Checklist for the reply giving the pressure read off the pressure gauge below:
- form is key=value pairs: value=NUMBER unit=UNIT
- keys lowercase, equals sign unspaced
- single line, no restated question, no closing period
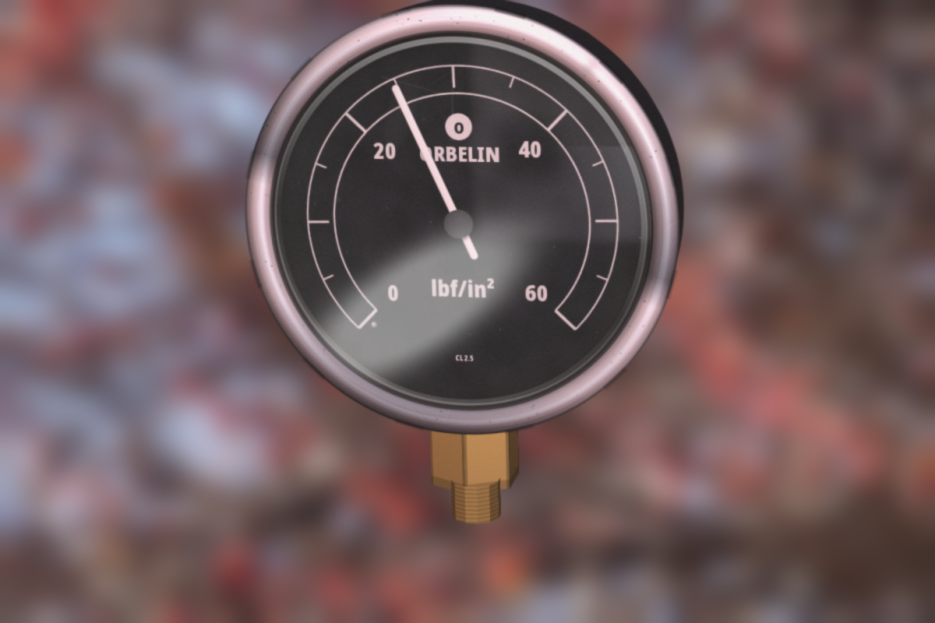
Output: value=25 unit=psi
